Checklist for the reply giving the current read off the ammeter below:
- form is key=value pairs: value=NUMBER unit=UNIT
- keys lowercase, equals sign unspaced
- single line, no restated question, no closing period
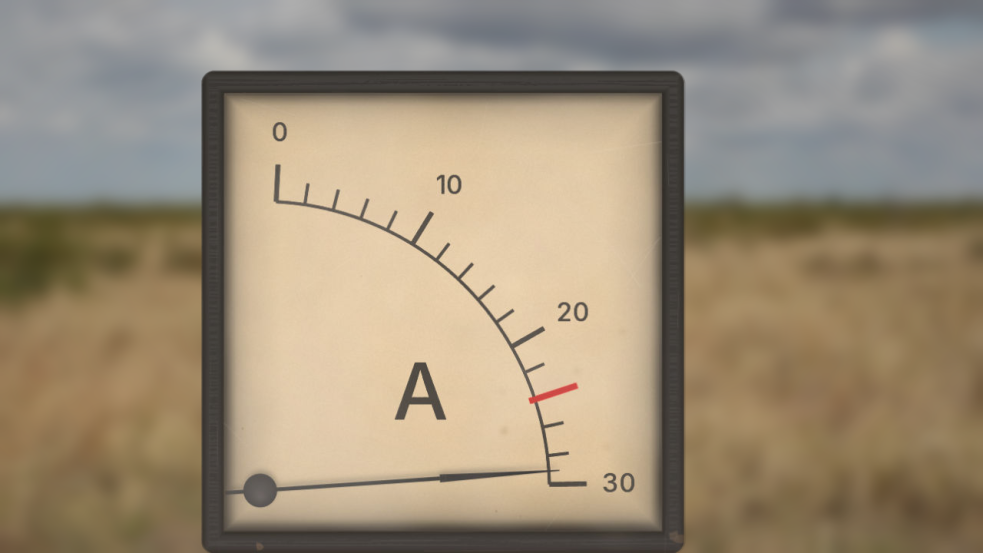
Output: value=29 unit=A
